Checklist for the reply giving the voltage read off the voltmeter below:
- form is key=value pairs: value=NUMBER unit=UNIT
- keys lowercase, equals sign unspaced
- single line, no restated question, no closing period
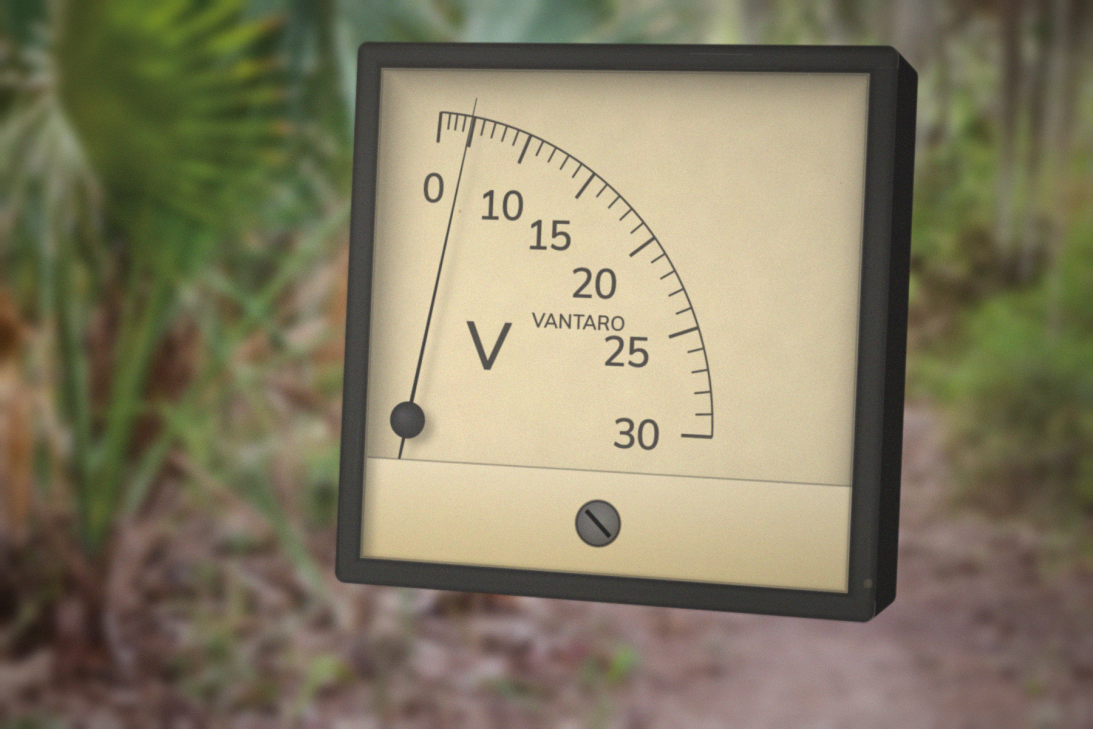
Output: value=5 unit=V
